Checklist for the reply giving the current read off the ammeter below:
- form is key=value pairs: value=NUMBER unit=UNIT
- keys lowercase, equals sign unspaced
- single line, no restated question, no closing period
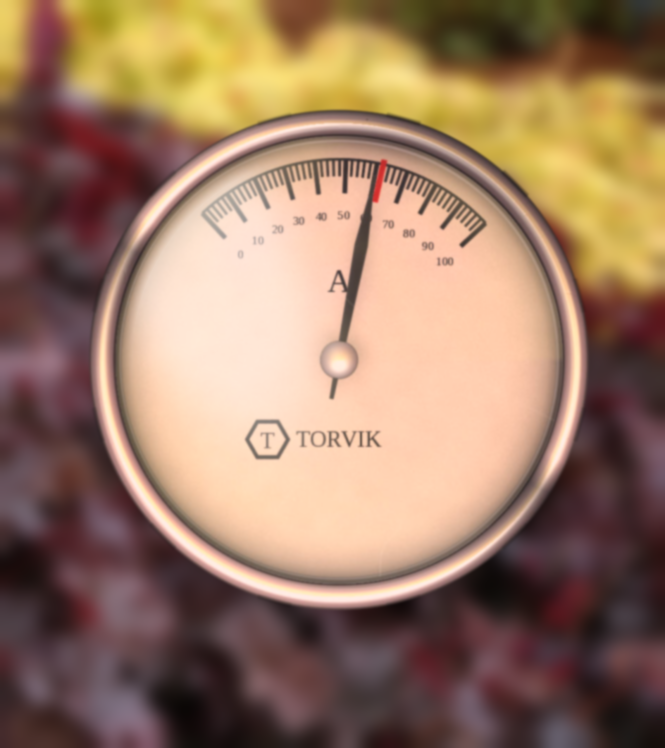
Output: value=60 unit=A
